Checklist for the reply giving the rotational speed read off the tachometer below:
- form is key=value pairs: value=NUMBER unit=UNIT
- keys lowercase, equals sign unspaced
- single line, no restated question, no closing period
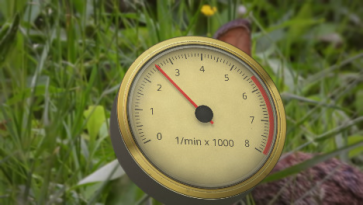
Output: value=2500 unit=rpm
